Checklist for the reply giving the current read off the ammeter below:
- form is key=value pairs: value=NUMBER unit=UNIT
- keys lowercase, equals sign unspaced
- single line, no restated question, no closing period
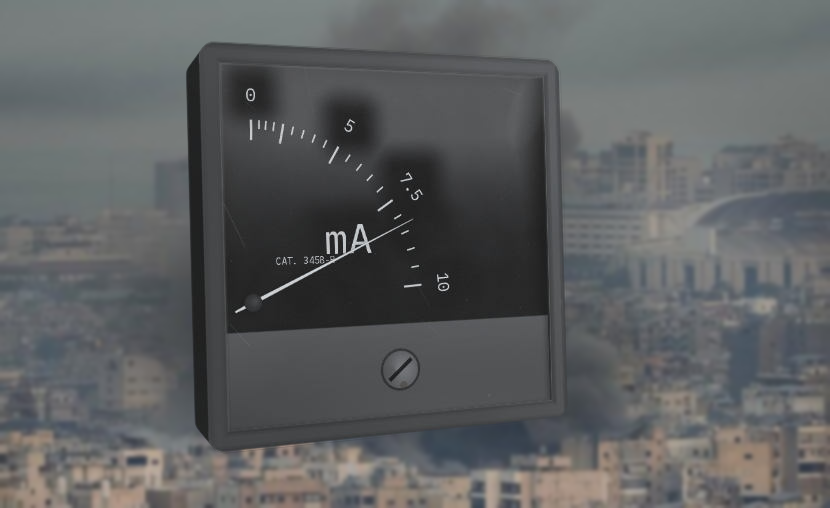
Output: value=8.25 unit=mA
